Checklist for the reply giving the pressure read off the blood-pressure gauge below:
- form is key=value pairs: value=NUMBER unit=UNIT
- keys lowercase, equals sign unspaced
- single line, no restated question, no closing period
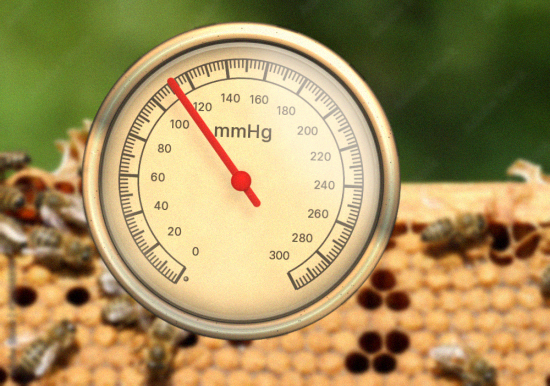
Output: value=112 unit=mmHg
